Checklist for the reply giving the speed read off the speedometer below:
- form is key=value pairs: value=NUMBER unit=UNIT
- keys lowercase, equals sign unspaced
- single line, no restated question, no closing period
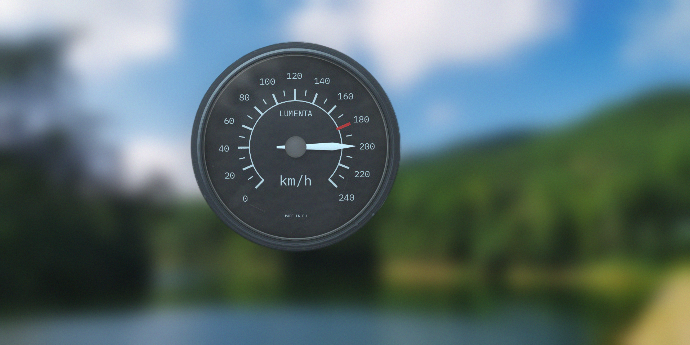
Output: value=200 unit=km/h
